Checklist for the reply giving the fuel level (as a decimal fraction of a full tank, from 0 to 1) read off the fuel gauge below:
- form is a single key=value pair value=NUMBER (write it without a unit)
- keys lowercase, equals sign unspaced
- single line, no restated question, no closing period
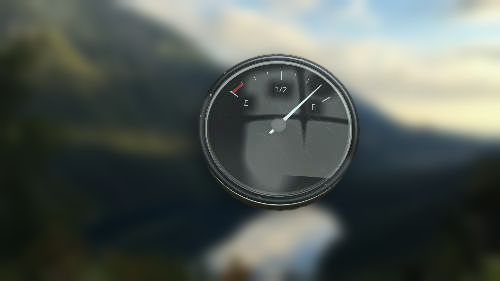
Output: value=0.875
